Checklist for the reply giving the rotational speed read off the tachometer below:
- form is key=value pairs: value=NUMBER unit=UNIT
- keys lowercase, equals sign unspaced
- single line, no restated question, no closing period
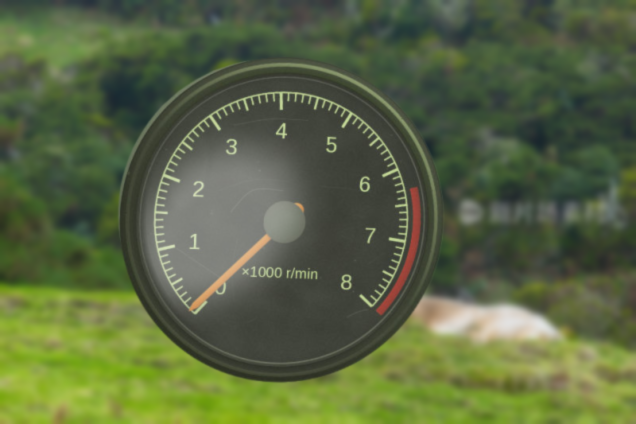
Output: value=100 unit=rpm
